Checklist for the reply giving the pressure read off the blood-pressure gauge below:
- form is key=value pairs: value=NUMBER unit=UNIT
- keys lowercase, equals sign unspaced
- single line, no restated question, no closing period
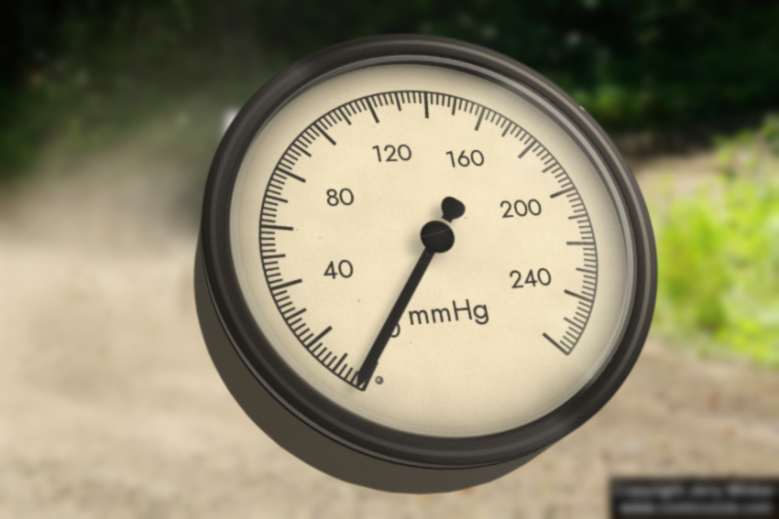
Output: value=2 unit=mmHg
